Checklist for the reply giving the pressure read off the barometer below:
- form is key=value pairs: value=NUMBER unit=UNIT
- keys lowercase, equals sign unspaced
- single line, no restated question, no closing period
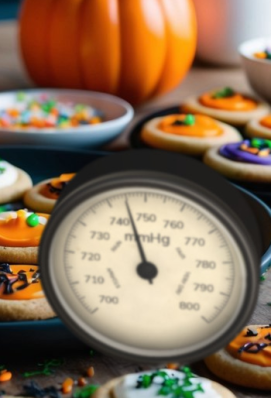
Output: value=745 unit=mmHg
